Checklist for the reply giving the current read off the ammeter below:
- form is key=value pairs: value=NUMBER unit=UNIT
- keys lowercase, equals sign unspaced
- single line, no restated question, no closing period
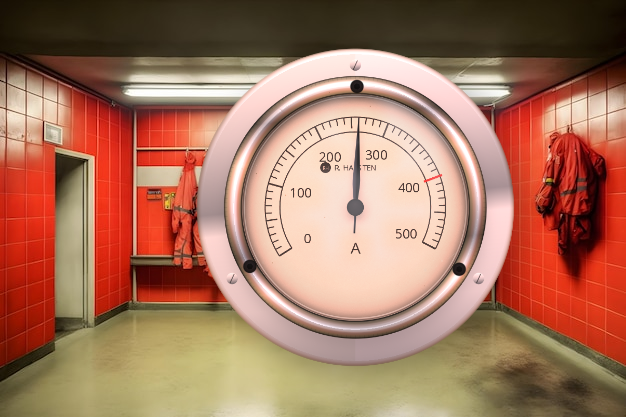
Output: value=260 unit=A
